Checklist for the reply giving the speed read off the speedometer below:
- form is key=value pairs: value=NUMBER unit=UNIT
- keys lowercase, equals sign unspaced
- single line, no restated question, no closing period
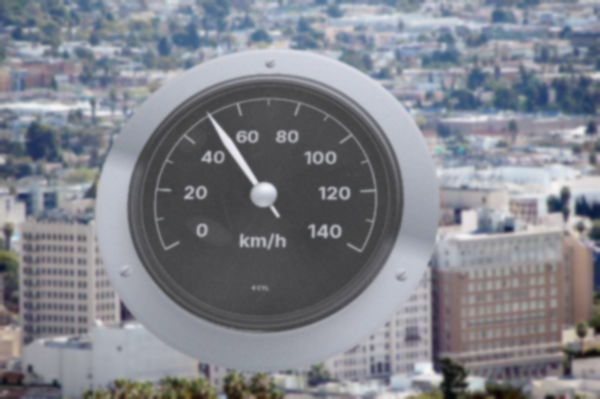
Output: value=50 unit=km/h
